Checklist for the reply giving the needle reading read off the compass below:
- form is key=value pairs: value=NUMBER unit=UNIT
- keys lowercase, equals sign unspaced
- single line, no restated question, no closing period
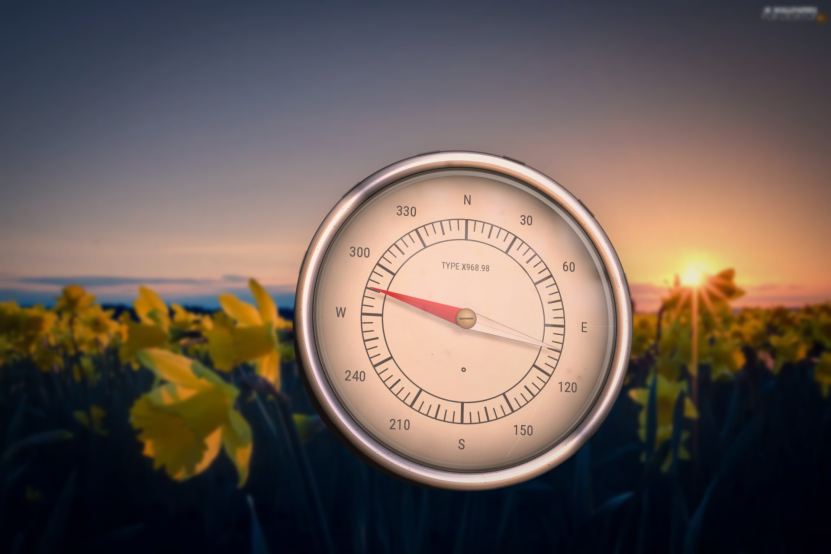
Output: value=285 unit=°
